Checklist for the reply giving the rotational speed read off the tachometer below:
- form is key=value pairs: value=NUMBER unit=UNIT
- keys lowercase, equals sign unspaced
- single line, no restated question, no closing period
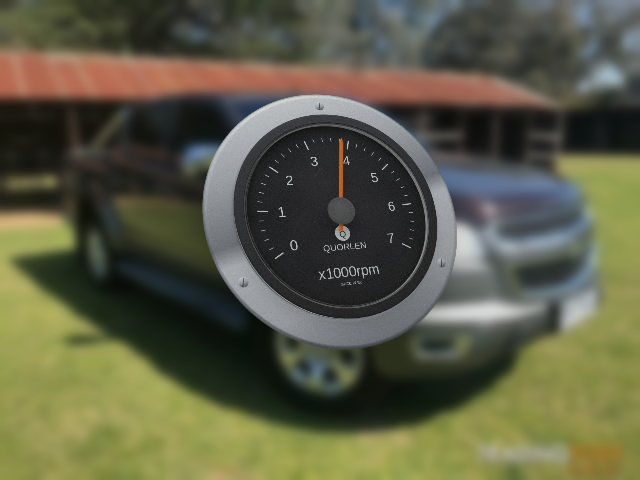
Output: value=3800 unit=rpm
